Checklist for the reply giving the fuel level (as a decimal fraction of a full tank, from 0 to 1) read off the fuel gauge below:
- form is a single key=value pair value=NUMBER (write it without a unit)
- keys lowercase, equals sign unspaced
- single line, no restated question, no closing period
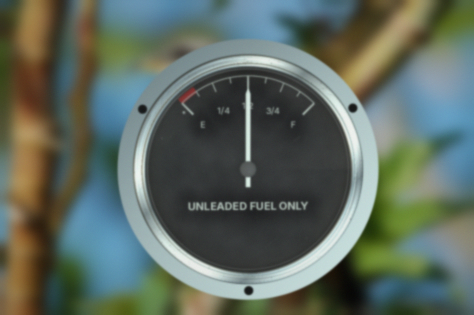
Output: value=0.5
